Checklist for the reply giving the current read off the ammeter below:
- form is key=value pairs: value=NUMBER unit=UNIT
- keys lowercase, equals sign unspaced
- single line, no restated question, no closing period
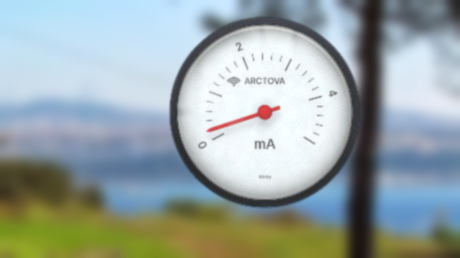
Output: value=0.2 unit=mA
